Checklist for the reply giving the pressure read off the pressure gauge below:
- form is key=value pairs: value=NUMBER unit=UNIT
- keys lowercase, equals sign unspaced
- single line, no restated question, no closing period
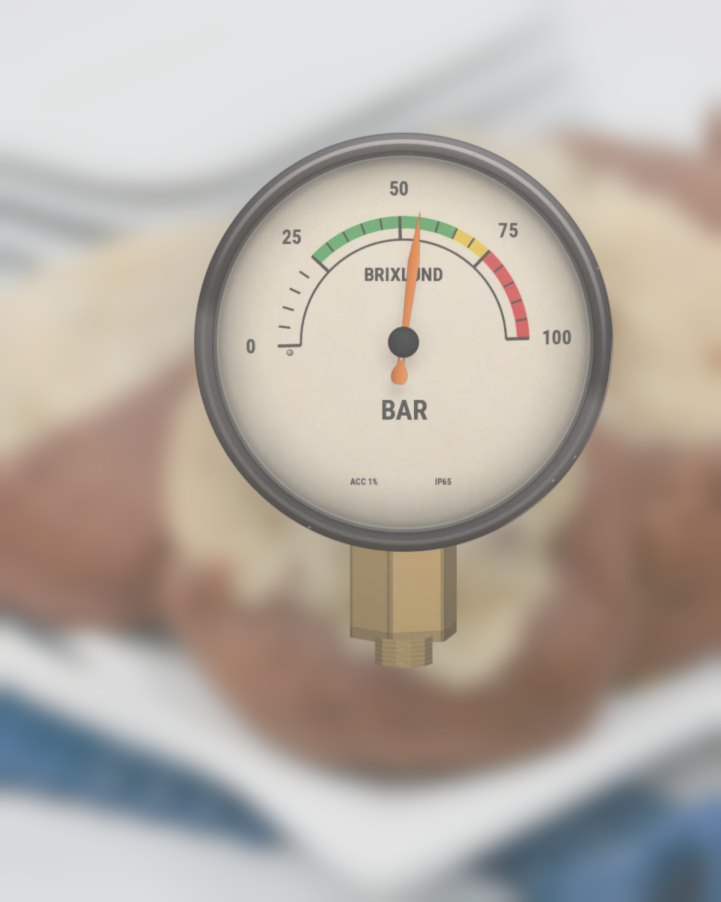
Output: value=55 unit=bar
